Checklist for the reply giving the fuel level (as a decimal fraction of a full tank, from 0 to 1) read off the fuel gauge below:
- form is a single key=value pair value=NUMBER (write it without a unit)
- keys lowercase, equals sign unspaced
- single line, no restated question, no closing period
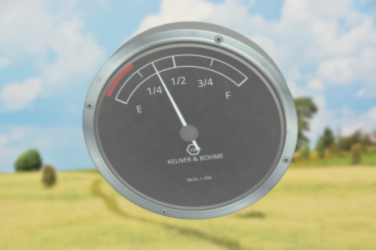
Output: value=0.375
